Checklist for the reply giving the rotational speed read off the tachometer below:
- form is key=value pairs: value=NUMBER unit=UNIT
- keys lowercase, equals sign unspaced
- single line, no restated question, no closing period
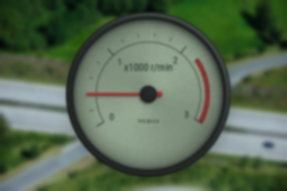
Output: value=400 unit=rpm
